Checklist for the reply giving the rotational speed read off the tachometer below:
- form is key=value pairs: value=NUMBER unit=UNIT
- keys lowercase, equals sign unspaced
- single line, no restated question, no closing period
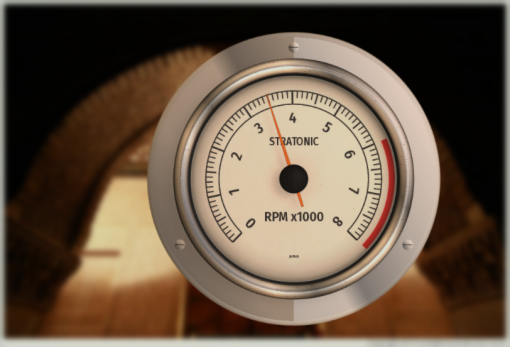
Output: value=3500 unit=rpm
